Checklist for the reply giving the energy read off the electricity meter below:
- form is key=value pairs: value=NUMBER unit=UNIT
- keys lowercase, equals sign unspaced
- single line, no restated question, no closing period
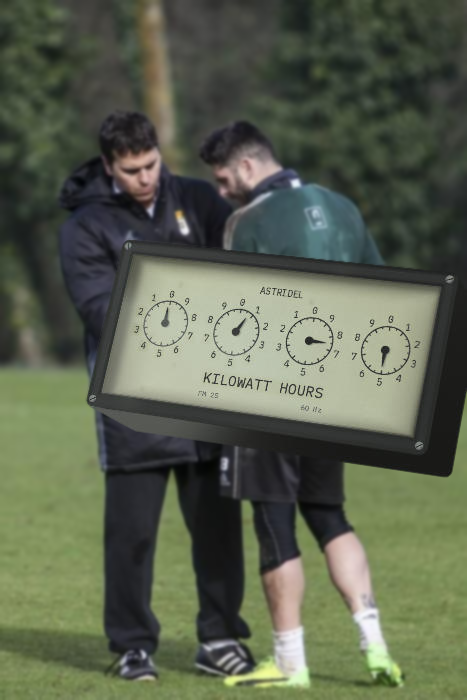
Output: value=75 unit=kWh
